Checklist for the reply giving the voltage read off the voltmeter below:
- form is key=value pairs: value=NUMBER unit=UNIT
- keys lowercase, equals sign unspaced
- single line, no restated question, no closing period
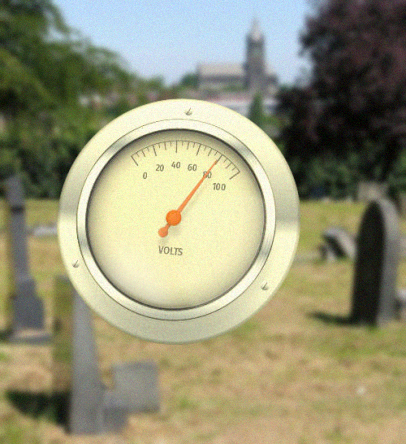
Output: value=80 unit=V
